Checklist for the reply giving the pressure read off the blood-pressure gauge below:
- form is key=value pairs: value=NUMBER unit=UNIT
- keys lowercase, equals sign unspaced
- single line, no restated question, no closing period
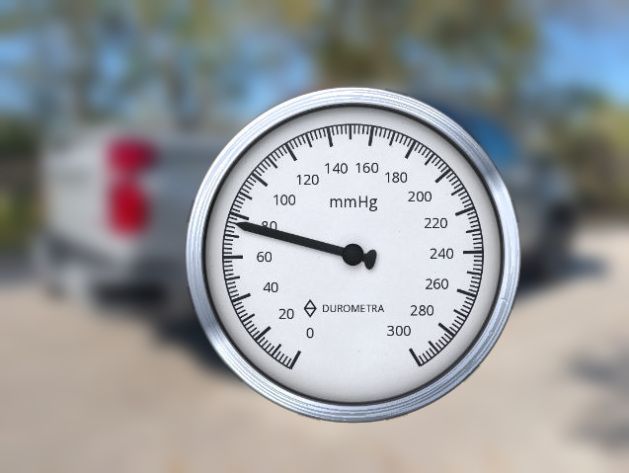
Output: value=76 unit=mmHg
